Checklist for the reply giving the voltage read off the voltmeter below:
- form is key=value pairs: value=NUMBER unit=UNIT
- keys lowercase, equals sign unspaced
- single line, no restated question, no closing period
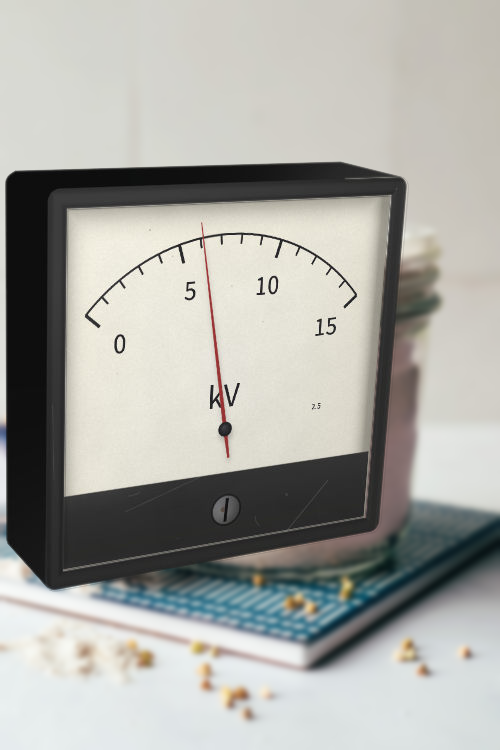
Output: value=6 unit=kV
